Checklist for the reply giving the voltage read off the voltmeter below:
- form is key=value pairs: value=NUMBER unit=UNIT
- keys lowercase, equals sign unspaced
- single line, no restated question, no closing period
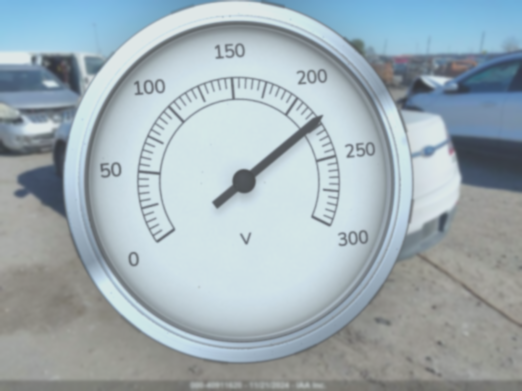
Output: value=220 unit=V
